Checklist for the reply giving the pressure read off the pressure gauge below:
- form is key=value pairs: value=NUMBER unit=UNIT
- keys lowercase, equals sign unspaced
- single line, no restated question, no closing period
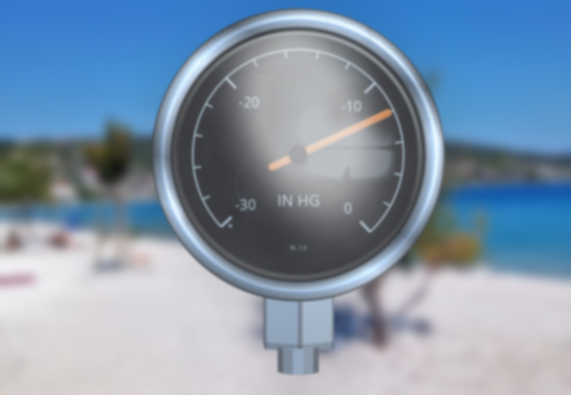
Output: value=-8 unit=inHg
